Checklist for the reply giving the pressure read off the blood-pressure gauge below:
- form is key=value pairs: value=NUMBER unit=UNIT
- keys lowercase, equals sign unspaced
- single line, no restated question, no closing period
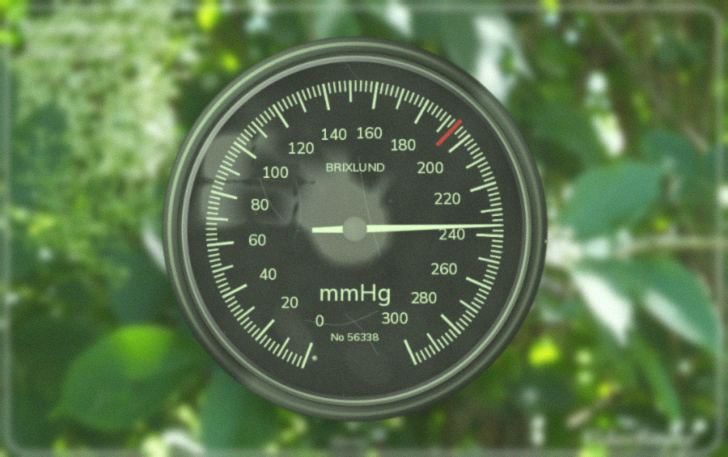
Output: value=236 unit=mmHg
